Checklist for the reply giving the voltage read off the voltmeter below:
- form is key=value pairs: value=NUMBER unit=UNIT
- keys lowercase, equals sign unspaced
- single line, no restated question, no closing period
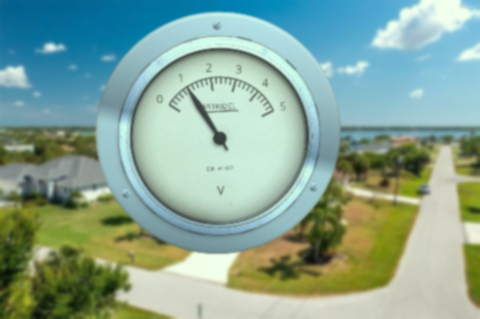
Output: value=1 unit=V
